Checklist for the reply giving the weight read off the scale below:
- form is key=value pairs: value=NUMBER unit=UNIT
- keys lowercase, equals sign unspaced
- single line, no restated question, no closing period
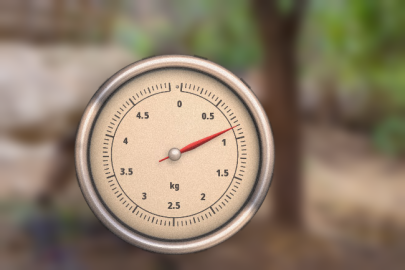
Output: value=0.85 unit=kg
